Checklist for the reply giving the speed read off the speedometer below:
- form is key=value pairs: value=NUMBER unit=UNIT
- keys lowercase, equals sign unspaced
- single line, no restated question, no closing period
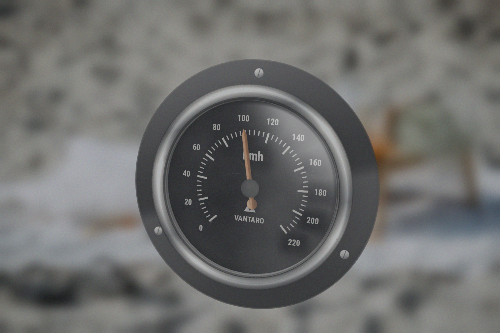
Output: value=100 unit=km/h
